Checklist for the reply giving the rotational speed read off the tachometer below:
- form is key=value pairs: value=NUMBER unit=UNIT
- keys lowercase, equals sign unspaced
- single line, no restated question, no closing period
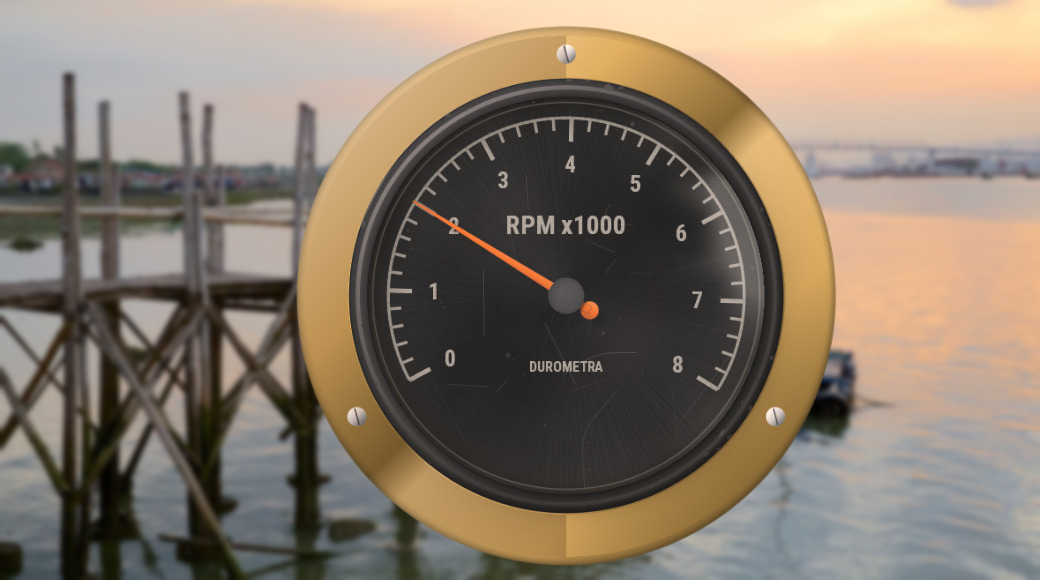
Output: value=2000 unit=rpm
